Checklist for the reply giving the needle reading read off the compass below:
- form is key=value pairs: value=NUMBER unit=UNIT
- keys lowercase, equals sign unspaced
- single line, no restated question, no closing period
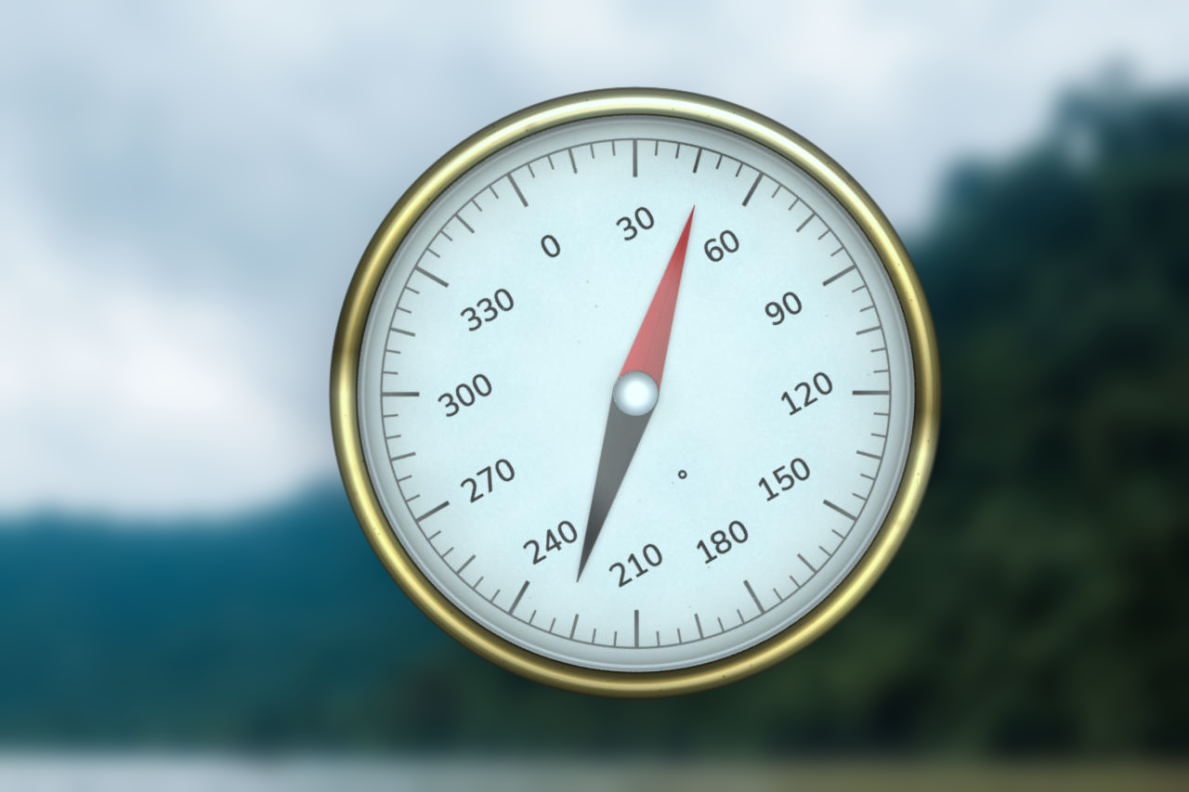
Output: value=47.5 unit=°
